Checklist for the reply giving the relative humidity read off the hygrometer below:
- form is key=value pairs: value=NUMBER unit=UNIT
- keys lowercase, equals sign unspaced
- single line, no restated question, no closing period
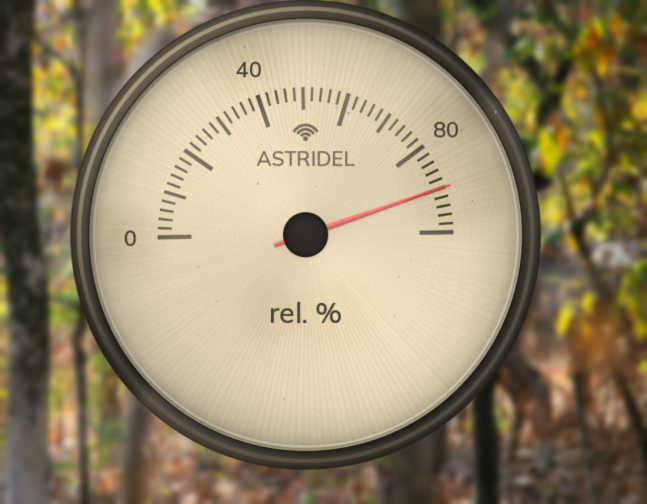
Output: value=90 unit=%
